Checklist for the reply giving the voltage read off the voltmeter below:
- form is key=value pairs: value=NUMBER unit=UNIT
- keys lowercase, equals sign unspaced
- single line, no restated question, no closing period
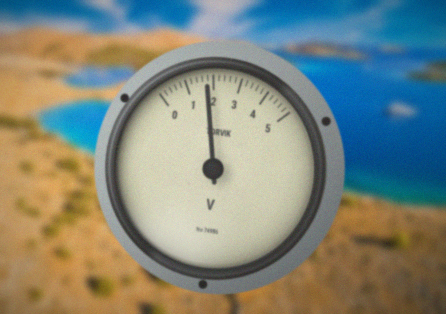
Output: value=1.8 unit=V
